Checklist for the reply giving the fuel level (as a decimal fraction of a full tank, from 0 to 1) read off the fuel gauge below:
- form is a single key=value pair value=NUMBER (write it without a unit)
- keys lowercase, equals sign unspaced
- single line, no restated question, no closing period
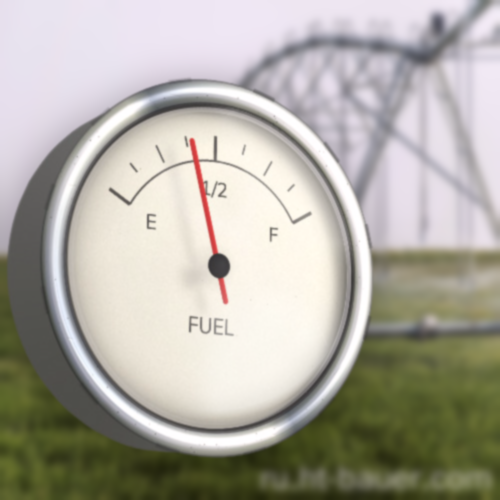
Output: value=0.375
